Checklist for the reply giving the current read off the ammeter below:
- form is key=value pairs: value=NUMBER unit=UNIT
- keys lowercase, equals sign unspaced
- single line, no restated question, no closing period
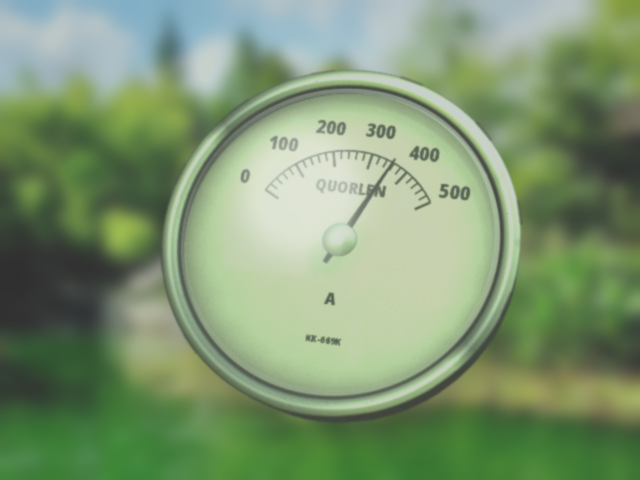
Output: value=360 unit=A
